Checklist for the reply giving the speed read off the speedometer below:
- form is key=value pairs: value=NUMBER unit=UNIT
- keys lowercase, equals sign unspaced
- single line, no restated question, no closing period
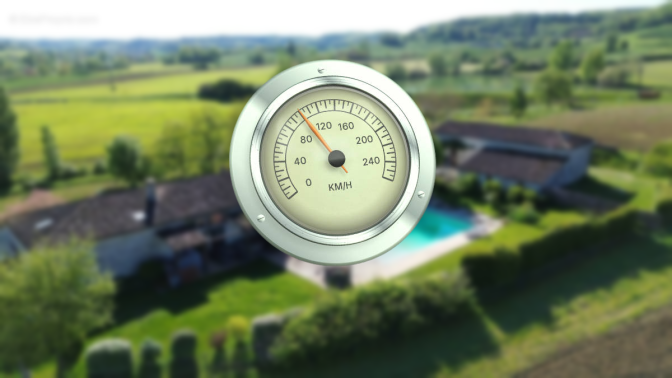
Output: value=100 unit=km/h
